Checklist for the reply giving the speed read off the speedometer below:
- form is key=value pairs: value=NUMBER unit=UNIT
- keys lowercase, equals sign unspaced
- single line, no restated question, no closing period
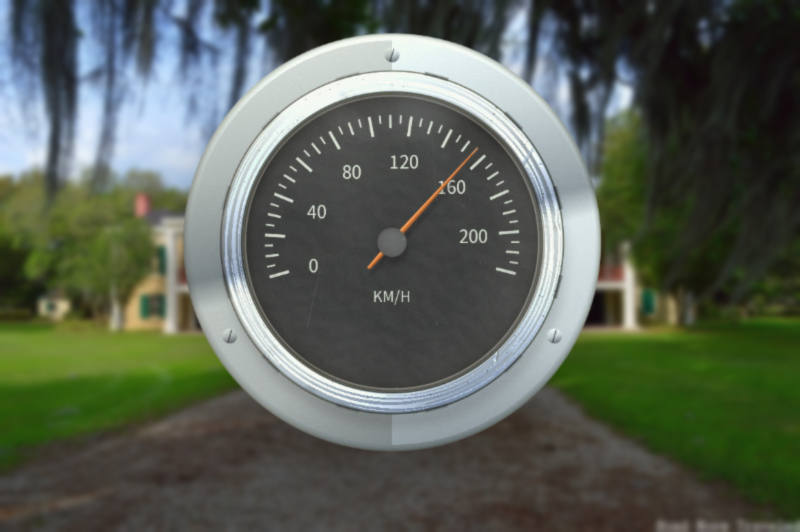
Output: value=155 unit=km/h
